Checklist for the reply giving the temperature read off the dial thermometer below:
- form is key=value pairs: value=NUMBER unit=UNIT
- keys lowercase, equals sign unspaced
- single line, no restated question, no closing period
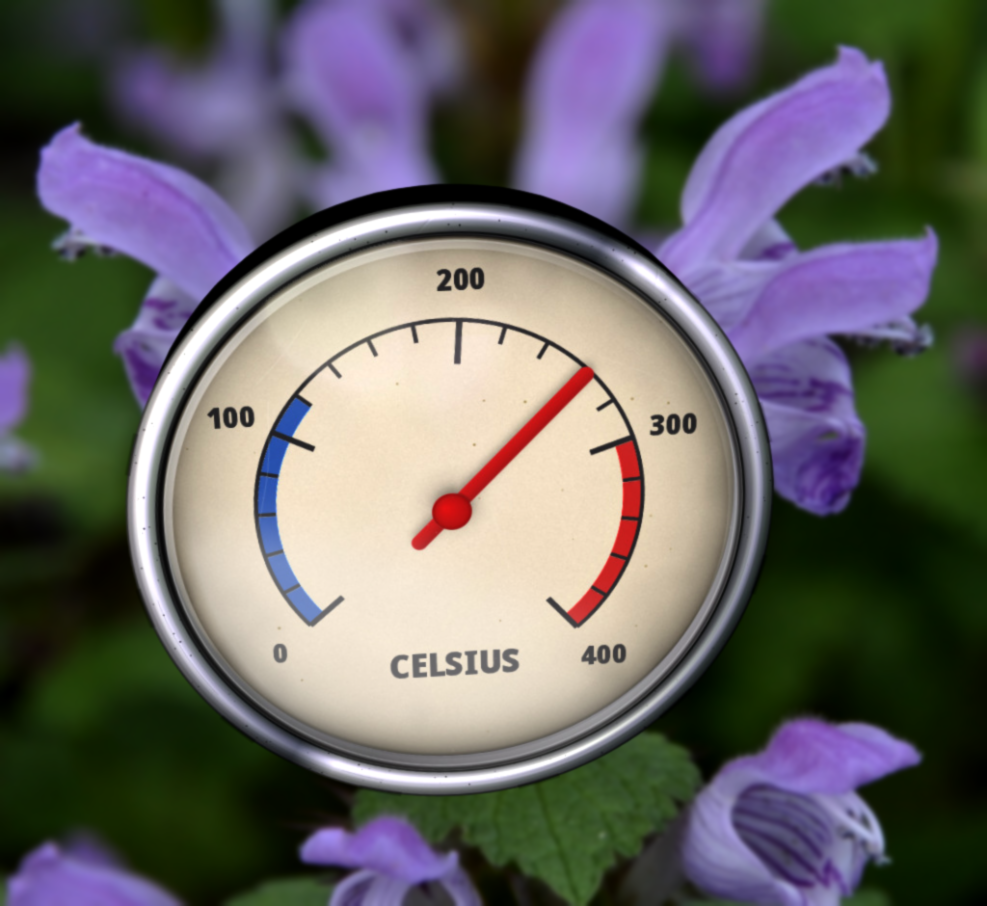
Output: value=260 unit=°C
